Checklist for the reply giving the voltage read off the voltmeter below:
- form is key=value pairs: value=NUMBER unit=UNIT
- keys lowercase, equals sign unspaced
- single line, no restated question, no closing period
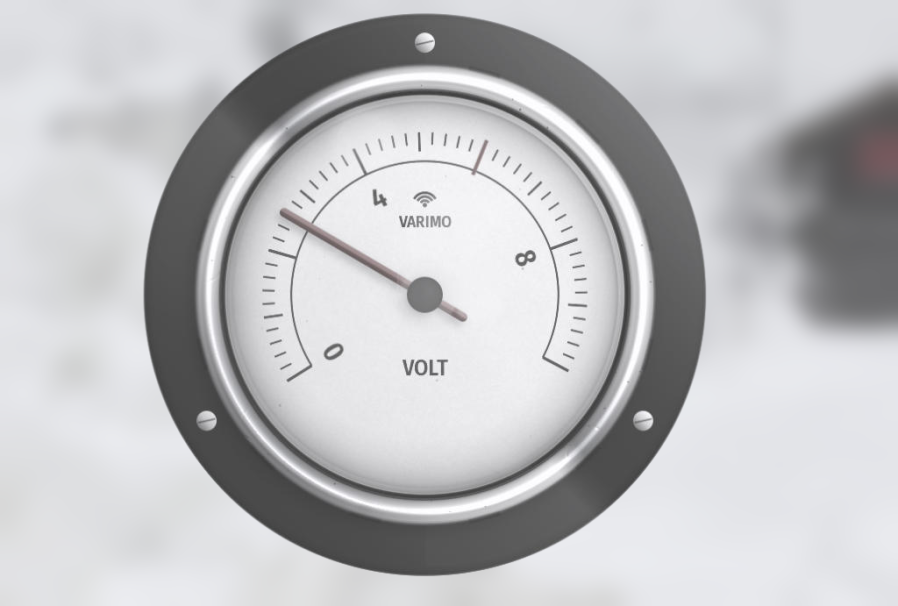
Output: value=2.6 unit=V
